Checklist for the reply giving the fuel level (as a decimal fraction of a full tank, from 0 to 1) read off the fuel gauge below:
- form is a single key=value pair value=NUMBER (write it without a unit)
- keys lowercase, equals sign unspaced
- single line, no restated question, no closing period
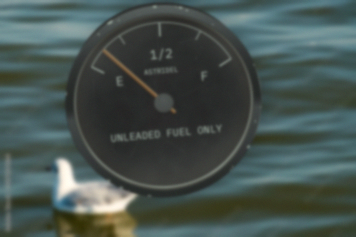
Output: value=0.125
